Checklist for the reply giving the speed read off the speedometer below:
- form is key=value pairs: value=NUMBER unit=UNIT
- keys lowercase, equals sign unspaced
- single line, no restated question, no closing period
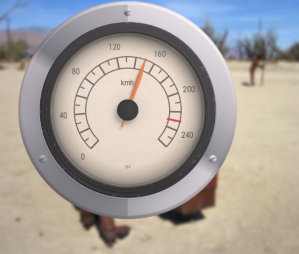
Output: value=150 unit=km/h
